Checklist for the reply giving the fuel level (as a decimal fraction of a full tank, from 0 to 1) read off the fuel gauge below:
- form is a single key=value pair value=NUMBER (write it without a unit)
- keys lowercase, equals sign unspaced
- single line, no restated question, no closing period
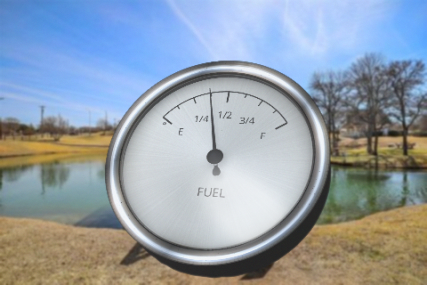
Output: value=0.375
